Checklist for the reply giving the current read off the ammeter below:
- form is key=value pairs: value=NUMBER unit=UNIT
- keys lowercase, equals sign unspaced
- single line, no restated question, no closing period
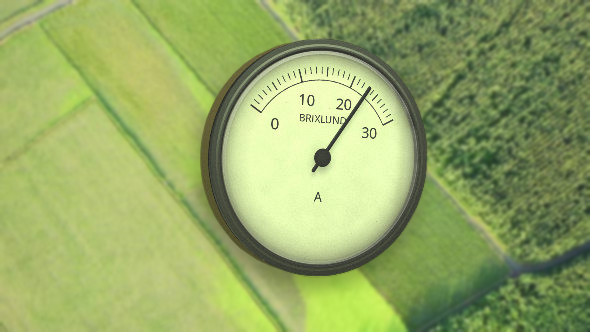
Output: value=23 unit=A
